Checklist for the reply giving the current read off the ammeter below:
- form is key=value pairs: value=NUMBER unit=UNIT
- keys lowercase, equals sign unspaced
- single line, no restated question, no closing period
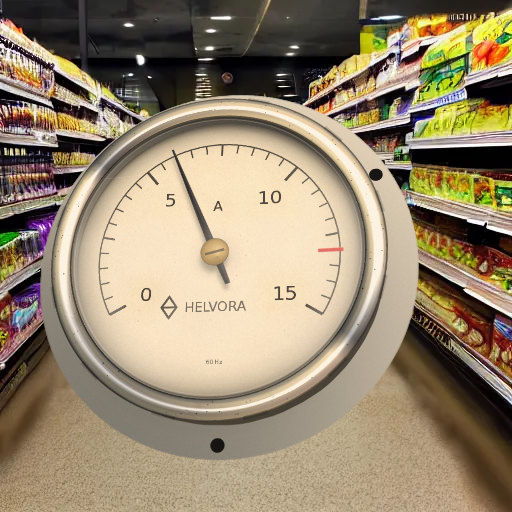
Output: value=6 unit=A
